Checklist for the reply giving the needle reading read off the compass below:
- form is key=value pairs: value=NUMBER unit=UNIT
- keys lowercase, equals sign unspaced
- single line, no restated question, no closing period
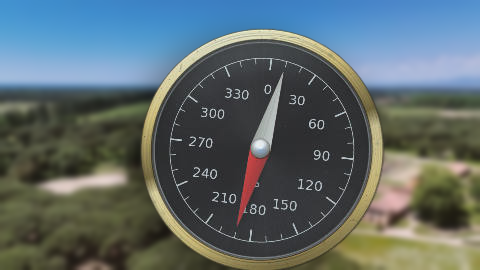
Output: value=190 unit=°
